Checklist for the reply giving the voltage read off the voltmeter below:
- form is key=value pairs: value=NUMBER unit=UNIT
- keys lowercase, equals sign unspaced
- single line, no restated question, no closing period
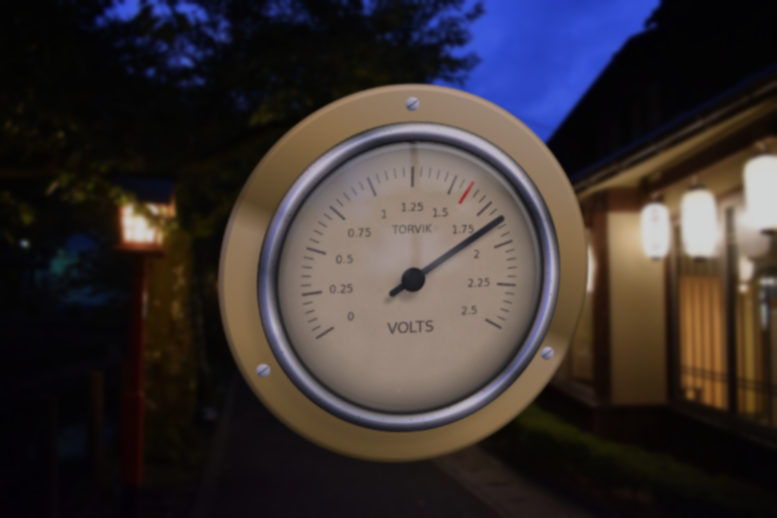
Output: value=1.85 unit=V
